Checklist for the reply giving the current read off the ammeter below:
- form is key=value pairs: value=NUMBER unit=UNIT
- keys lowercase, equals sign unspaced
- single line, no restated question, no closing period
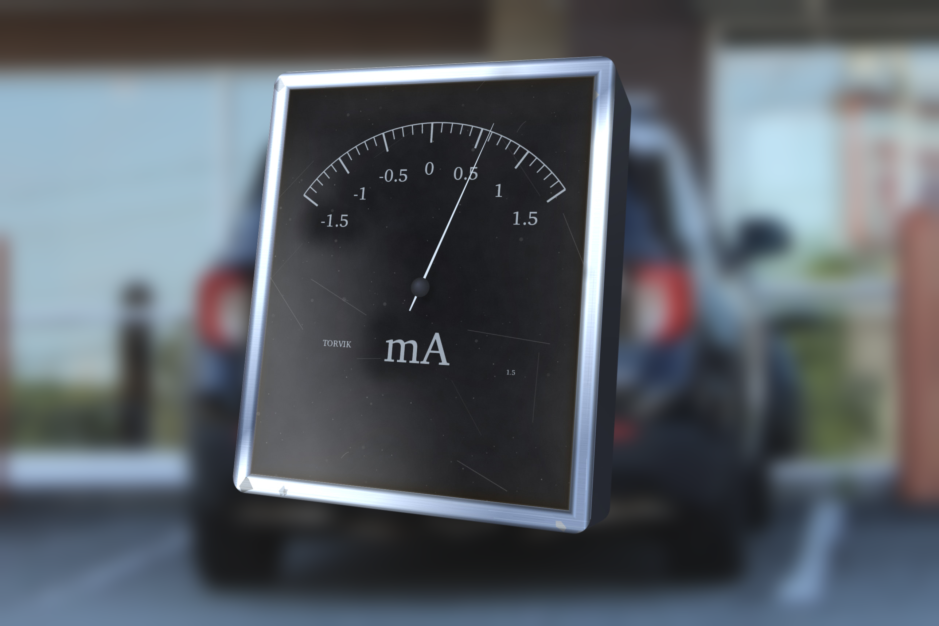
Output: value=0.6 unit=mA
